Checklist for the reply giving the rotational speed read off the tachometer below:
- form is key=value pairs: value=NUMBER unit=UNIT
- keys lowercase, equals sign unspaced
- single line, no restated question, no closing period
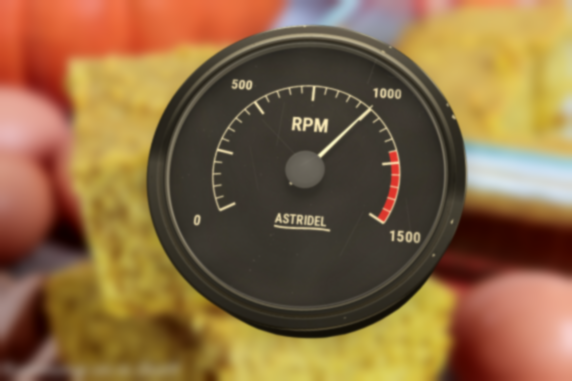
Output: value=1000 unit=rpm
